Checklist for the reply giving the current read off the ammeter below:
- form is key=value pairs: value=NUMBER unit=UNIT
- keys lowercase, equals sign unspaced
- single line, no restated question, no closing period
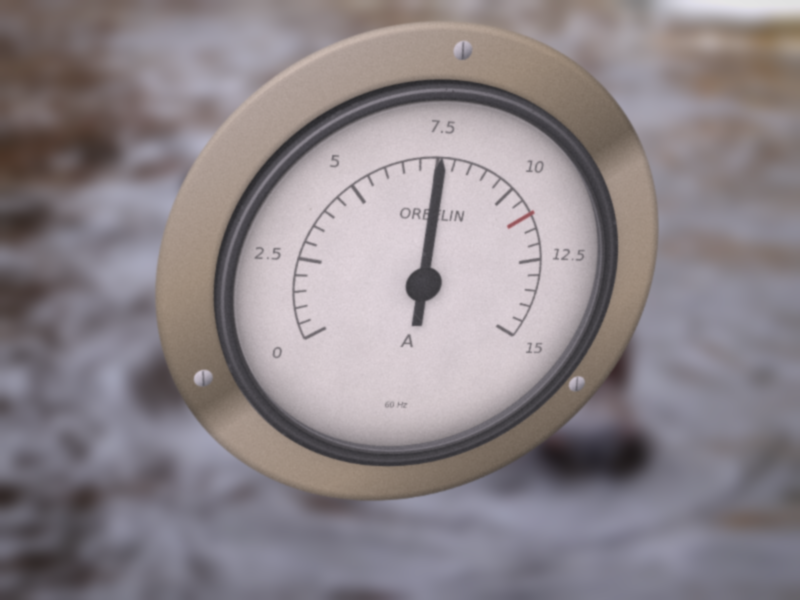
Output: value=7.5 unit=A
